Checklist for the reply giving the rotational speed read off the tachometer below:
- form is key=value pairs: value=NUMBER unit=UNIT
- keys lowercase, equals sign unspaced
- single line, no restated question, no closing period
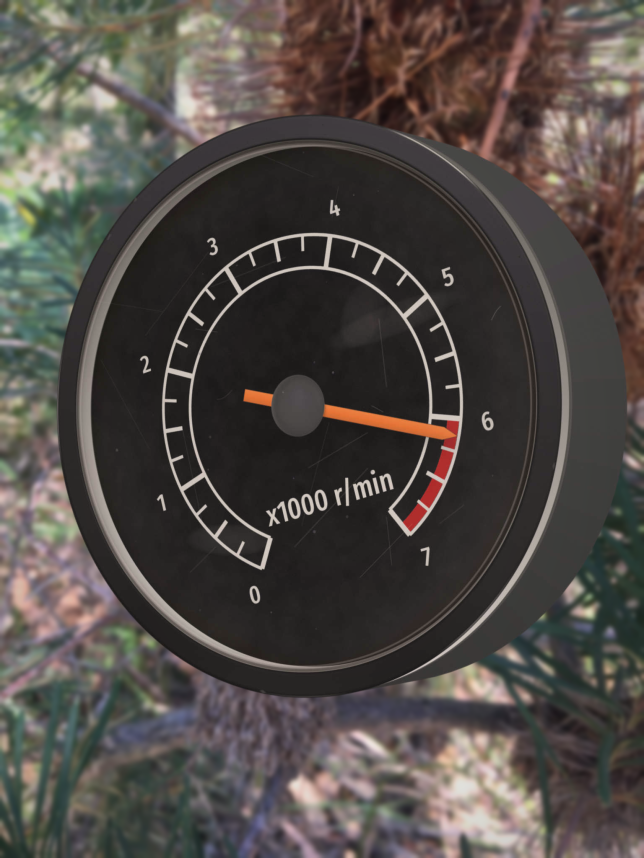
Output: value=6125 unit=rpm
